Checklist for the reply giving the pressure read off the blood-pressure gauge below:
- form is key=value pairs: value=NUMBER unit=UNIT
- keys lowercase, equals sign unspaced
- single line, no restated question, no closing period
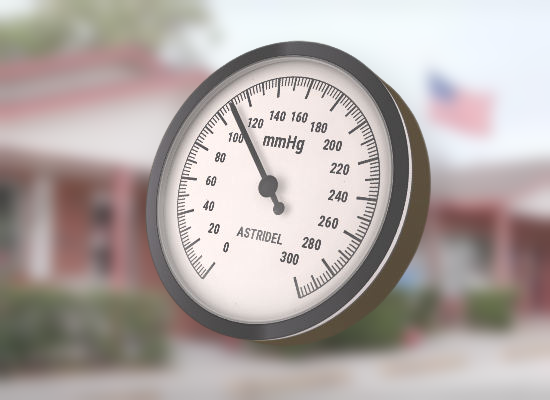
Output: value=110 unit=mmHg
